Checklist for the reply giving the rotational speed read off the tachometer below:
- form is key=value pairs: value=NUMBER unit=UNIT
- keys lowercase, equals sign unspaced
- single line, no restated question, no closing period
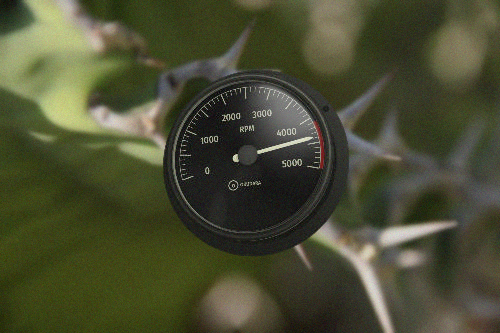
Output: value=4400 unit=rpm
